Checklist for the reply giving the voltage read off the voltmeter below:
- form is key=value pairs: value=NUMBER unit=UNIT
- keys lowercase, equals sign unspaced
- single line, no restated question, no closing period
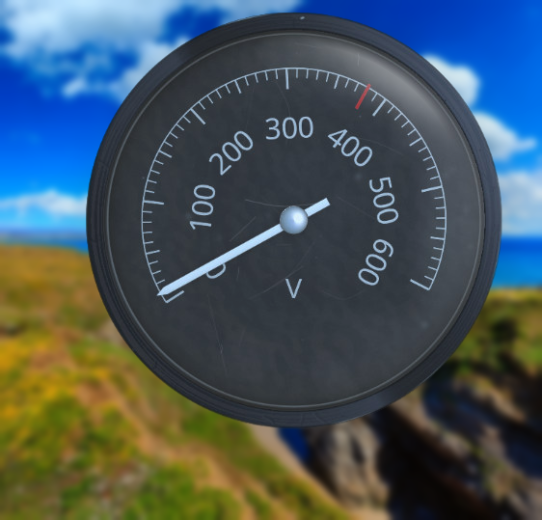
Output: value=10 unit=V
